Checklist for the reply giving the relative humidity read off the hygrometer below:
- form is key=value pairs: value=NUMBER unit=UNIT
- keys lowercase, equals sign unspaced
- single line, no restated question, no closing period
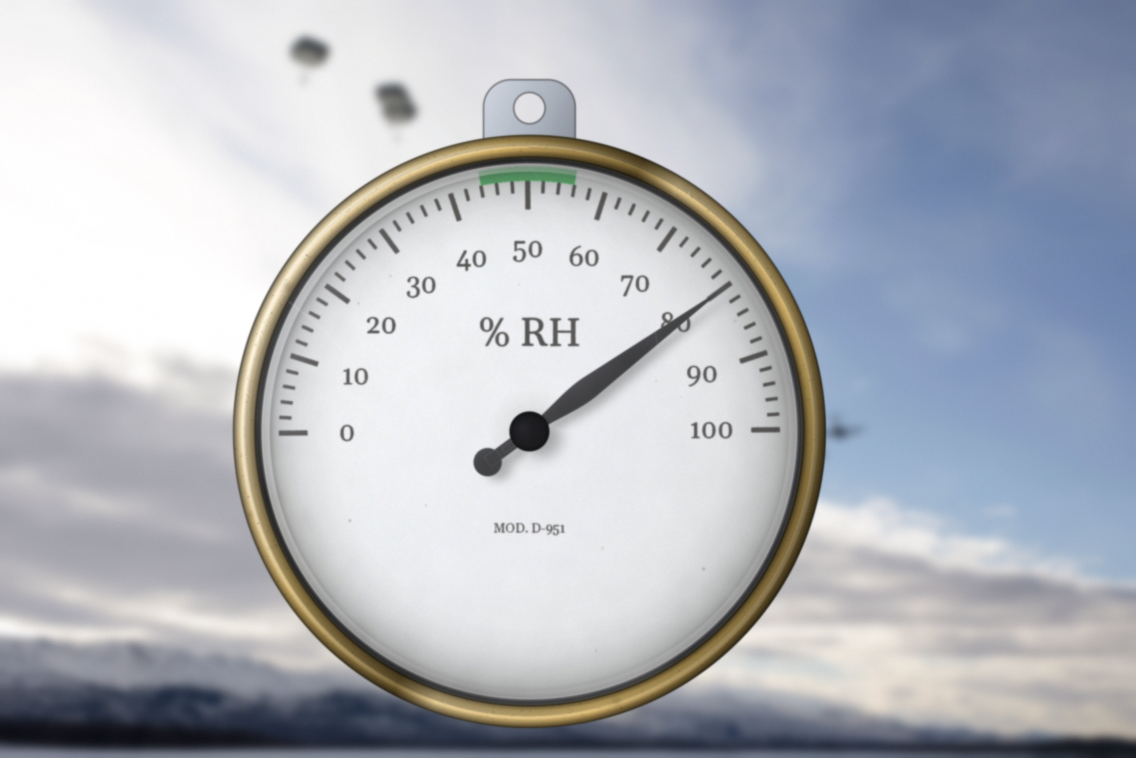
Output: value=80 unit=%
